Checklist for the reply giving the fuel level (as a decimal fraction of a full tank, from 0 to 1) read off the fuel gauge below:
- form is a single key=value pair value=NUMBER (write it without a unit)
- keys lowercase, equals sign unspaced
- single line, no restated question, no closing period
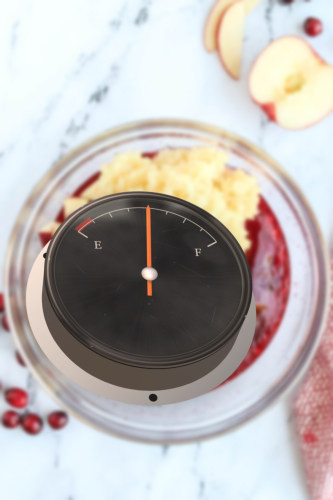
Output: value=0.5
